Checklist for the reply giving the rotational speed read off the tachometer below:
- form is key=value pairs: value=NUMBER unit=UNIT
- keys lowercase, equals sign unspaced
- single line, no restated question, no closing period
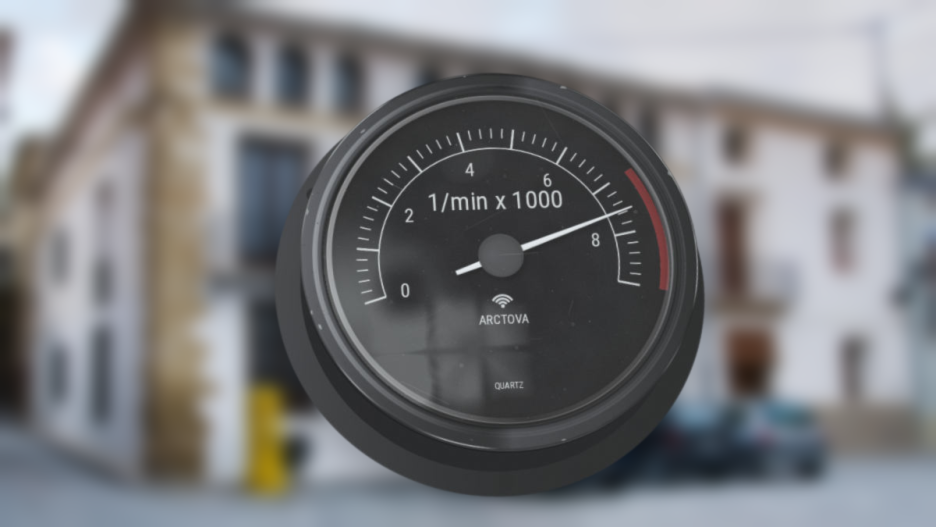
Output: value=7600 unit=rpm
